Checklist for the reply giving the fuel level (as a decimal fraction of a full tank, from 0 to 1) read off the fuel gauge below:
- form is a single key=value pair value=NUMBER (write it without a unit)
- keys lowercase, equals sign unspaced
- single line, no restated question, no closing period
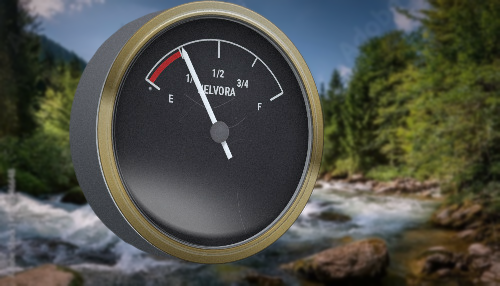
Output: value=0.25
